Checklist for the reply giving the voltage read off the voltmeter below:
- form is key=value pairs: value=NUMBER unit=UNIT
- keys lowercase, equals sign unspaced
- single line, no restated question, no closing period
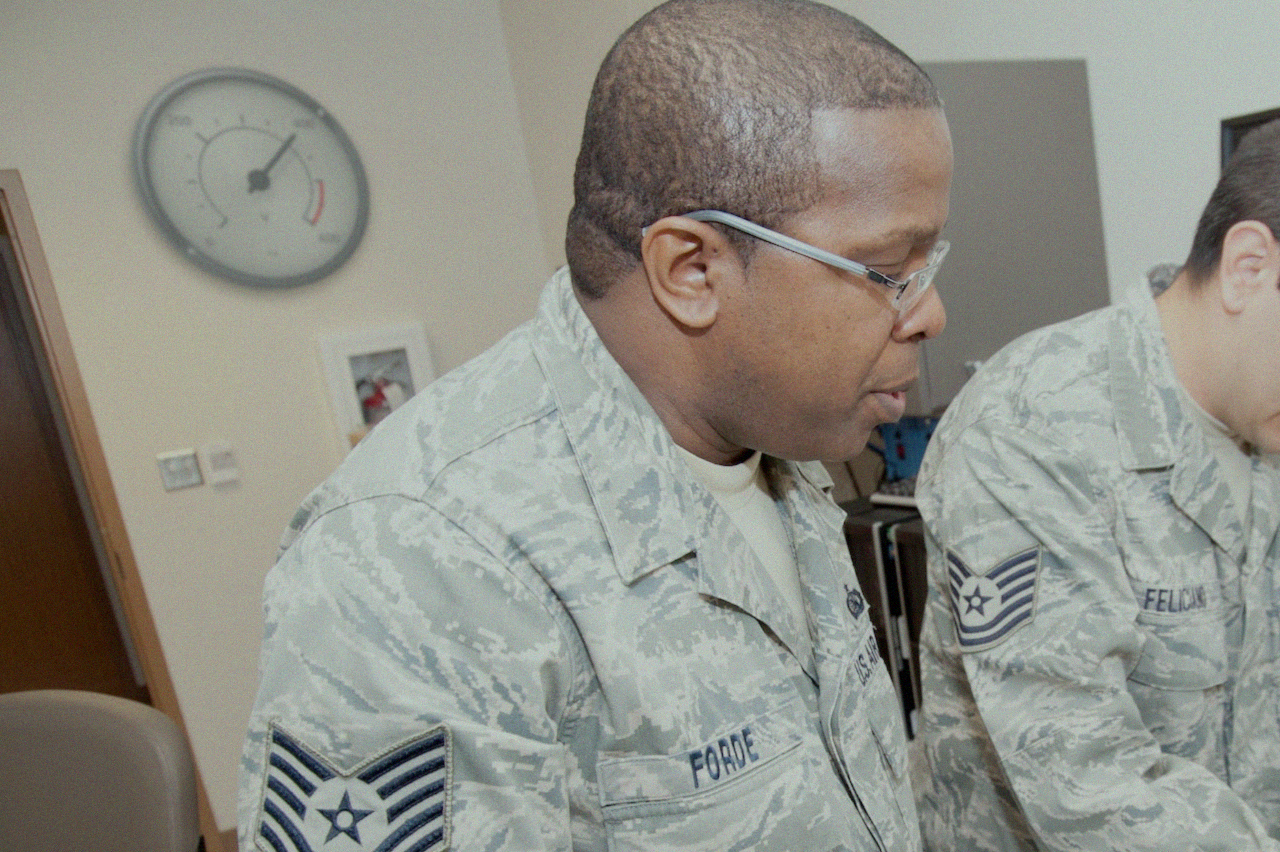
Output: value=400 unit=V
